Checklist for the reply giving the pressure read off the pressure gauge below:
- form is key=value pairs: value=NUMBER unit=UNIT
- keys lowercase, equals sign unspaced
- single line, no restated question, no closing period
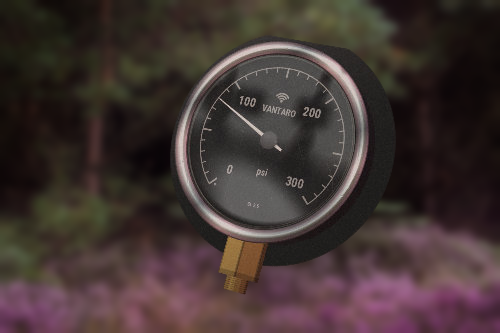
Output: value=80 unit=psi
